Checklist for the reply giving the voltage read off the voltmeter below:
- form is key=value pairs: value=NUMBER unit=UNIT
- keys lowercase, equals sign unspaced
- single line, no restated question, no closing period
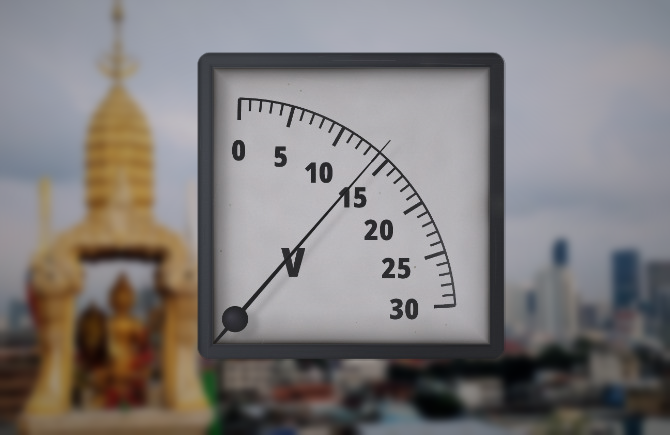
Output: value=14 unit=V
